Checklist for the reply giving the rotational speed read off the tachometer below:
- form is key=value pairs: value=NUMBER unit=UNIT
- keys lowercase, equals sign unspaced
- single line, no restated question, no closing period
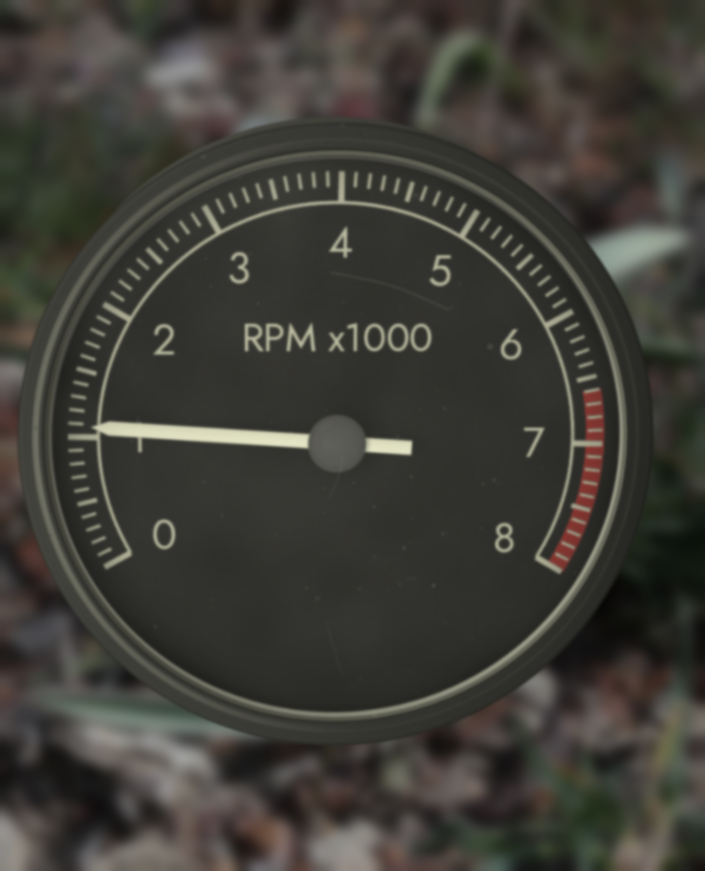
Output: value=1100 unit=rpm
